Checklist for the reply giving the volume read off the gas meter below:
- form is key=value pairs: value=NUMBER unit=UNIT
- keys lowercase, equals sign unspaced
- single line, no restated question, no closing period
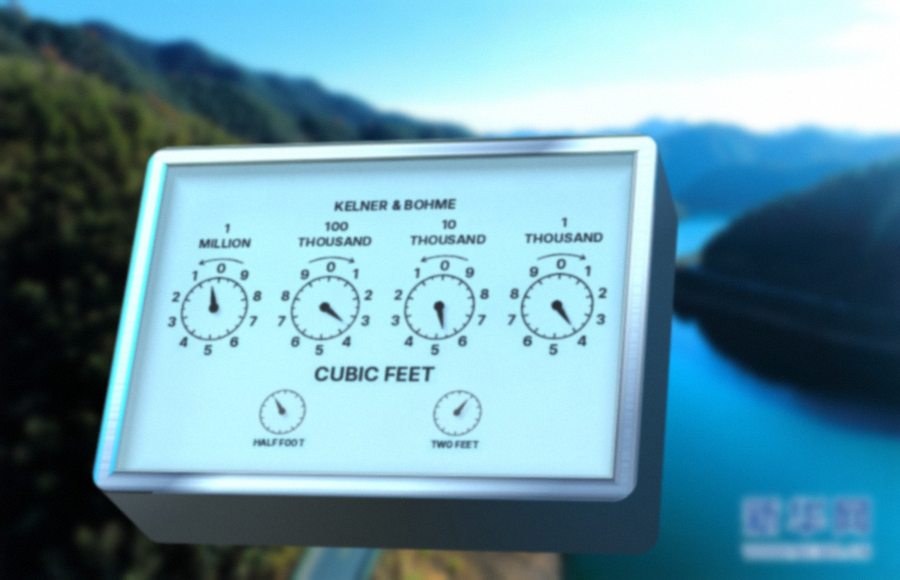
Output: value=35400 unit=ft³
